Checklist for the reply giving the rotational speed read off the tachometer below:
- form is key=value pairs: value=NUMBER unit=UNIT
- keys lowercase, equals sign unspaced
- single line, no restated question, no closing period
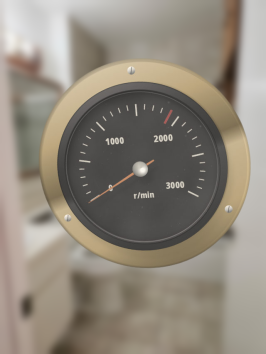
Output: value=0 unit=rpm
